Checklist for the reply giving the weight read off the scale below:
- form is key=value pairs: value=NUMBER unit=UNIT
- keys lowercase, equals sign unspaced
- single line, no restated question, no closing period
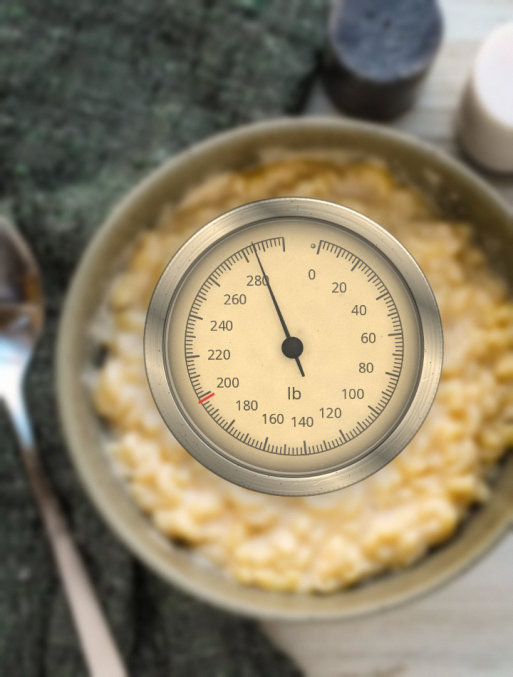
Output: value=286 unit=lb
